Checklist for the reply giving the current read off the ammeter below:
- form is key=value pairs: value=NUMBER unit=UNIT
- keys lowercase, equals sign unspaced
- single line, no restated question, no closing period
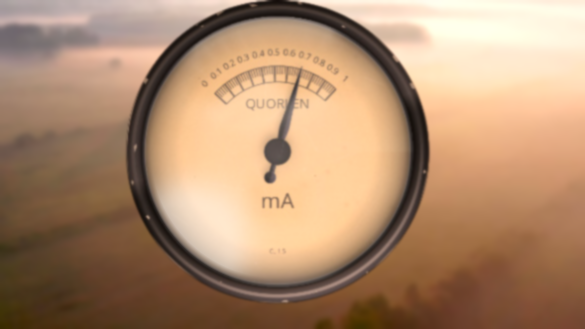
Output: value=0.7 unit=mA
